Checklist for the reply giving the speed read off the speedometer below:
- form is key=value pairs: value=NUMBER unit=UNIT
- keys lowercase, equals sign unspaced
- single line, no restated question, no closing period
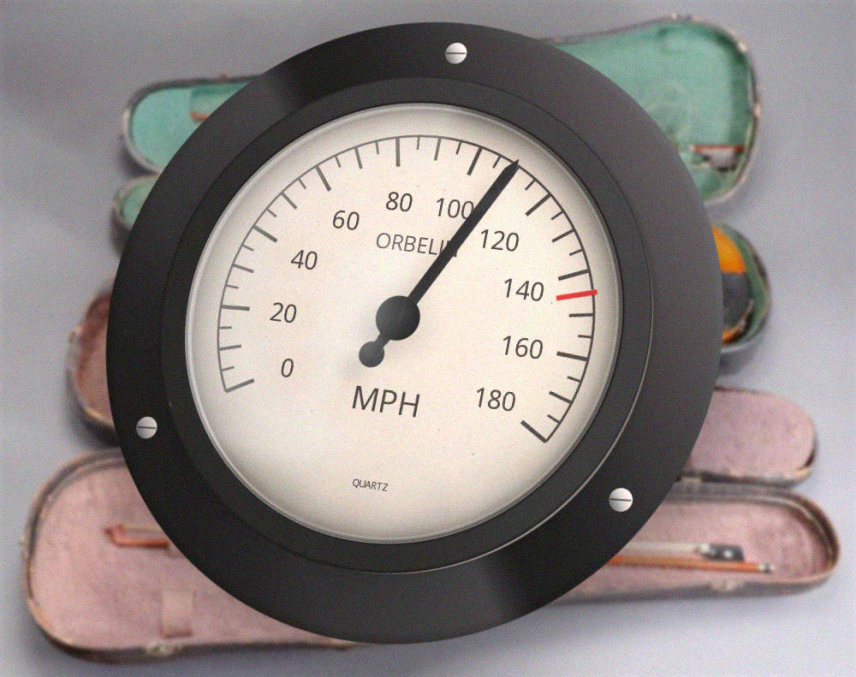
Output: value=110 unit=mph
